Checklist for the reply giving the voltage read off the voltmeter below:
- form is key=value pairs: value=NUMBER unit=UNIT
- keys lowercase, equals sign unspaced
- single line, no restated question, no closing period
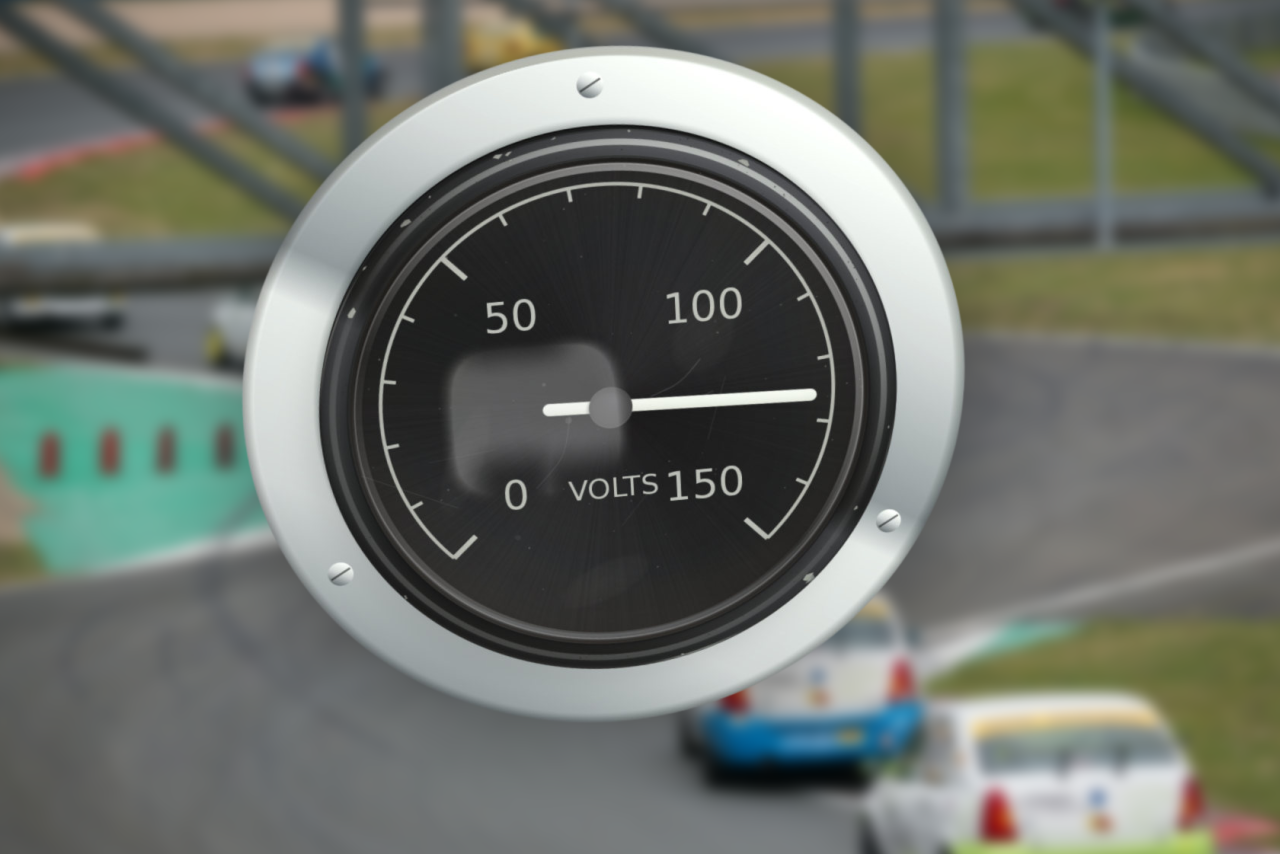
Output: value=125 unit=V
